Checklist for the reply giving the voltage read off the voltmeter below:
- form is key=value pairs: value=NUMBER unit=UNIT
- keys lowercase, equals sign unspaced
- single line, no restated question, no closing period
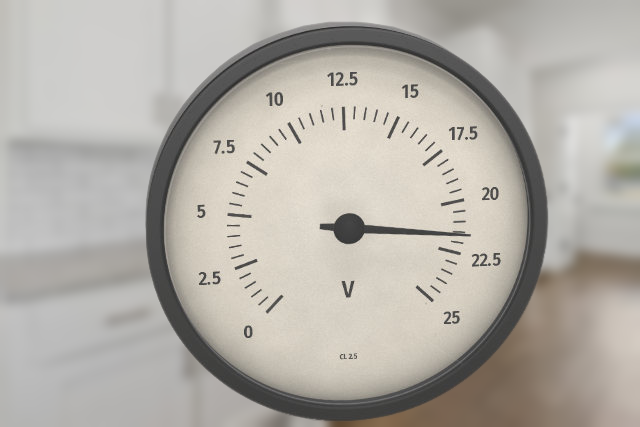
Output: value=21.5 unit=V
